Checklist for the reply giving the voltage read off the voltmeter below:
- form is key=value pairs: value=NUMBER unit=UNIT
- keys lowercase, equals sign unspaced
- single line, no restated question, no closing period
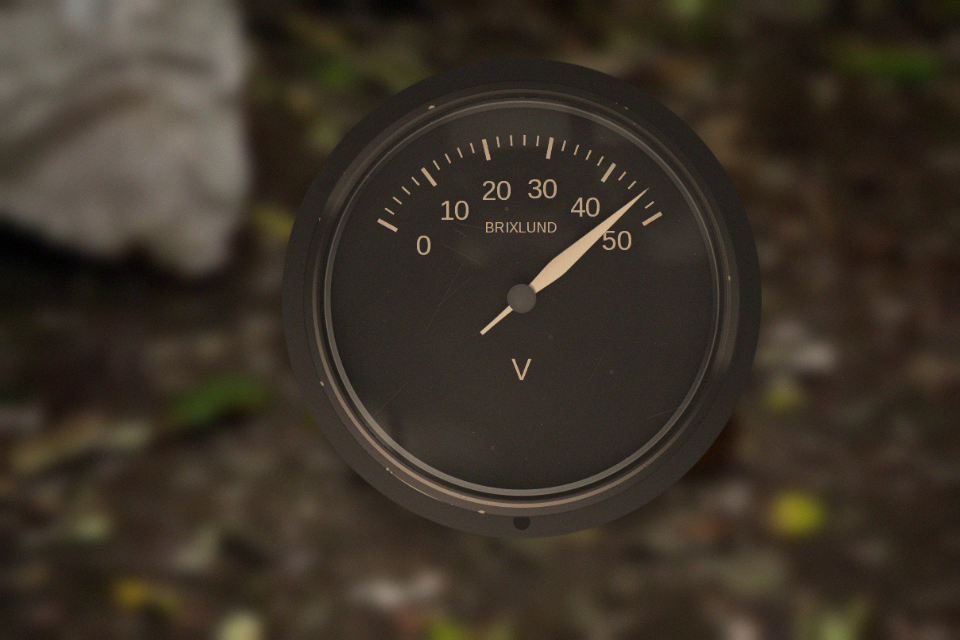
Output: value=46 unit=V
